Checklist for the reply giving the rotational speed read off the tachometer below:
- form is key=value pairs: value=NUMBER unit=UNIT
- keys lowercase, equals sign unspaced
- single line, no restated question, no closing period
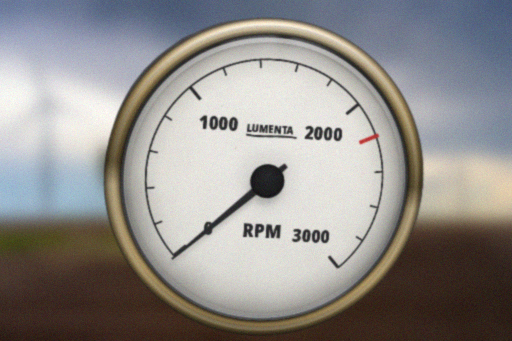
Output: value=0 unit=rpm
